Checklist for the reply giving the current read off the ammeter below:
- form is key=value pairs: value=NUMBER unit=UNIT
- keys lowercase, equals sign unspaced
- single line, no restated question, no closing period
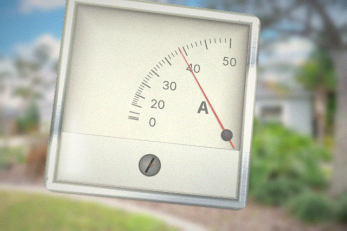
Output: value=39 unit=A
